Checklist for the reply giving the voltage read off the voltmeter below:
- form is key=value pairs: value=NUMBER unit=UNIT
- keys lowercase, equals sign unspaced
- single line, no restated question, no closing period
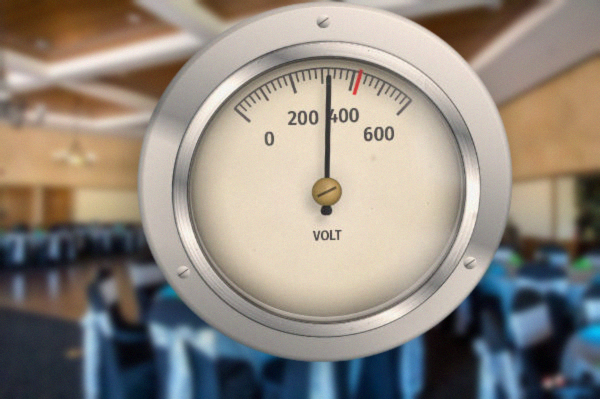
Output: value=320 unit=V
